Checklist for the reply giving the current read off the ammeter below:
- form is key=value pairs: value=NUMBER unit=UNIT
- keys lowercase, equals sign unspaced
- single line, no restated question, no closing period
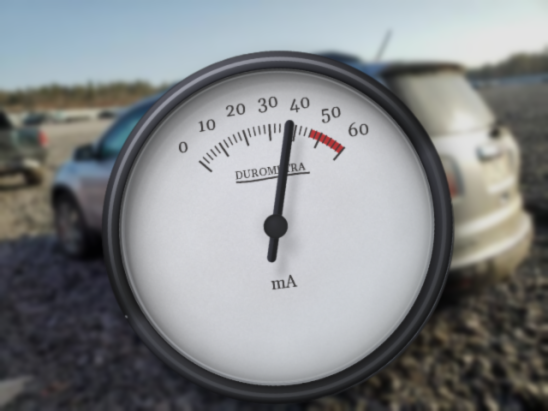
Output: value=38 unit=mA
